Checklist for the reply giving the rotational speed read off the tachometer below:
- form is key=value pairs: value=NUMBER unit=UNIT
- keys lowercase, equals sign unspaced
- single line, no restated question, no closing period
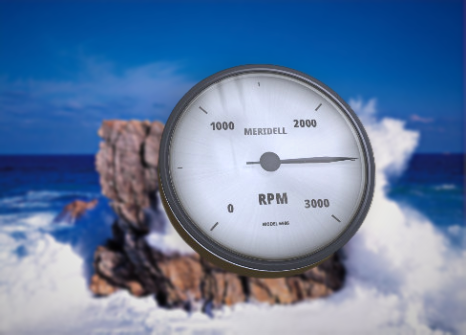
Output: value=2500 unit=rpm
